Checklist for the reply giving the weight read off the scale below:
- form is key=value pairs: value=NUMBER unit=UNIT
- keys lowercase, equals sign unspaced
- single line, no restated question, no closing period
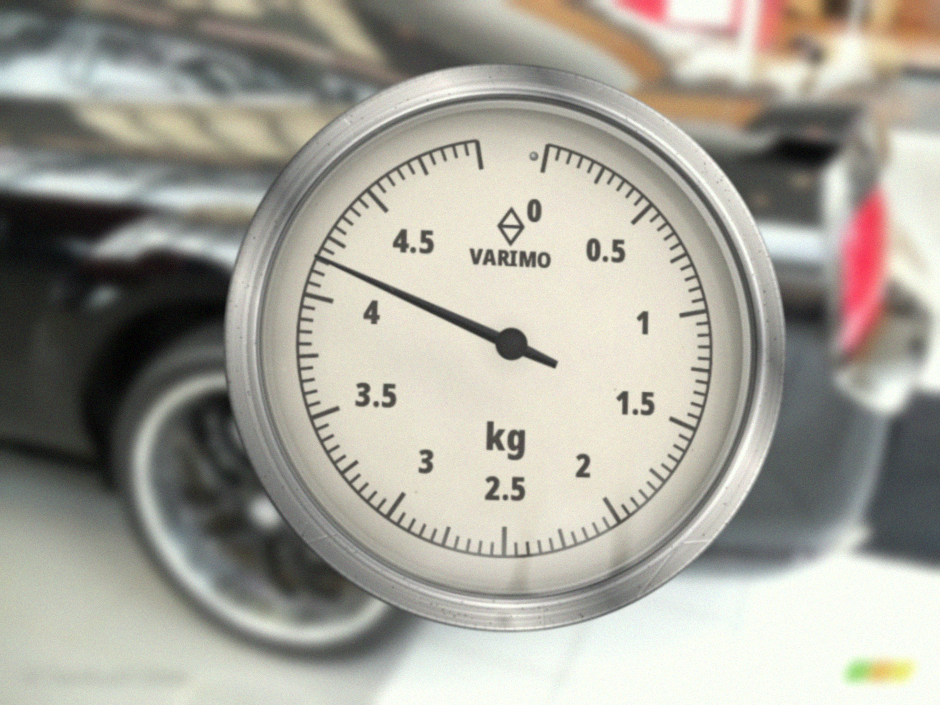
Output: value=4.15 unit=kg
